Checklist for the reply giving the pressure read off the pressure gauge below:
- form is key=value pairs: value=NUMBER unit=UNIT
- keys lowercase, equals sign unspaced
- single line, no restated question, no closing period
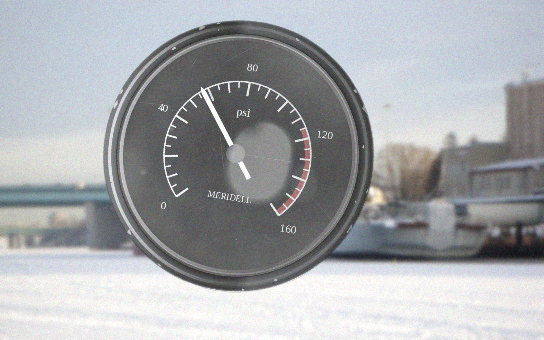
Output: value=57.5 unit=psi
